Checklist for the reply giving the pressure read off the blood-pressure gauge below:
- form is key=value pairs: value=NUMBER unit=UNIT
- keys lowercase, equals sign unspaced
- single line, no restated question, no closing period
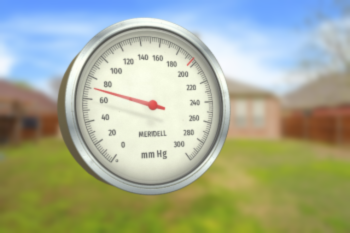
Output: value=70 unit=mmHg
